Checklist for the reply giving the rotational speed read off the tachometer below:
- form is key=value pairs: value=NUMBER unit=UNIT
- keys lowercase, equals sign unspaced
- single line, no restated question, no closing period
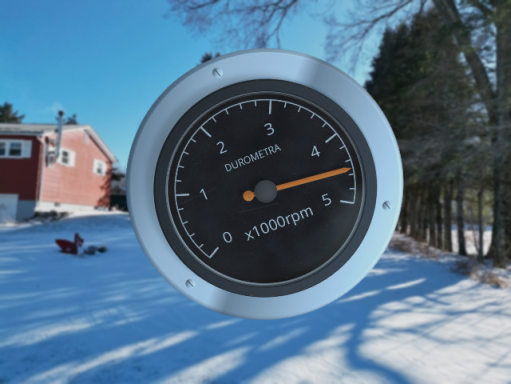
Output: value=4500 unit=rpm
